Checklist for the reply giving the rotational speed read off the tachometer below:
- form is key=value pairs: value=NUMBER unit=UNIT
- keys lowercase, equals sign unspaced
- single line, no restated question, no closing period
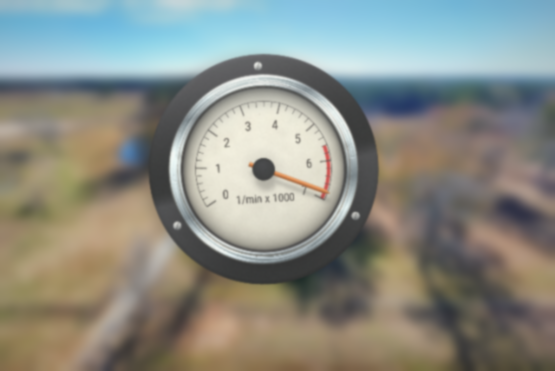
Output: value=6800 unit=rpm
